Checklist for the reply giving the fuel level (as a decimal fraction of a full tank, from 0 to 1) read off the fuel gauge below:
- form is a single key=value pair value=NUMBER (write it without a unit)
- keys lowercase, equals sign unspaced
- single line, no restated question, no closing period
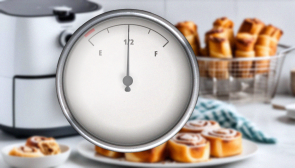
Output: value=0.5
